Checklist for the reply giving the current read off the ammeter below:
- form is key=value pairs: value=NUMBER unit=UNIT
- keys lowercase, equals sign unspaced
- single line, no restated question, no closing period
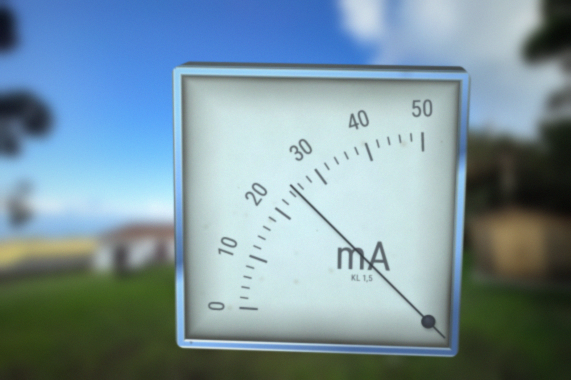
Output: value=25 unit=mA
